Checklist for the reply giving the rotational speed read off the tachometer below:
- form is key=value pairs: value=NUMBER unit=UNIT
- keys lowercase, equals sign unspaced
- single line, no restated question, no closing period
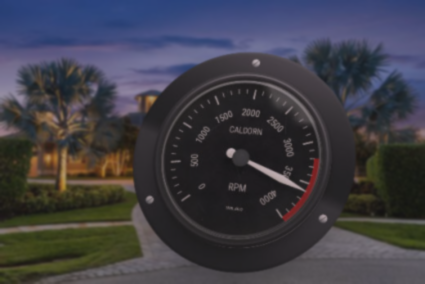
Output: value=3600 unit=rpm
